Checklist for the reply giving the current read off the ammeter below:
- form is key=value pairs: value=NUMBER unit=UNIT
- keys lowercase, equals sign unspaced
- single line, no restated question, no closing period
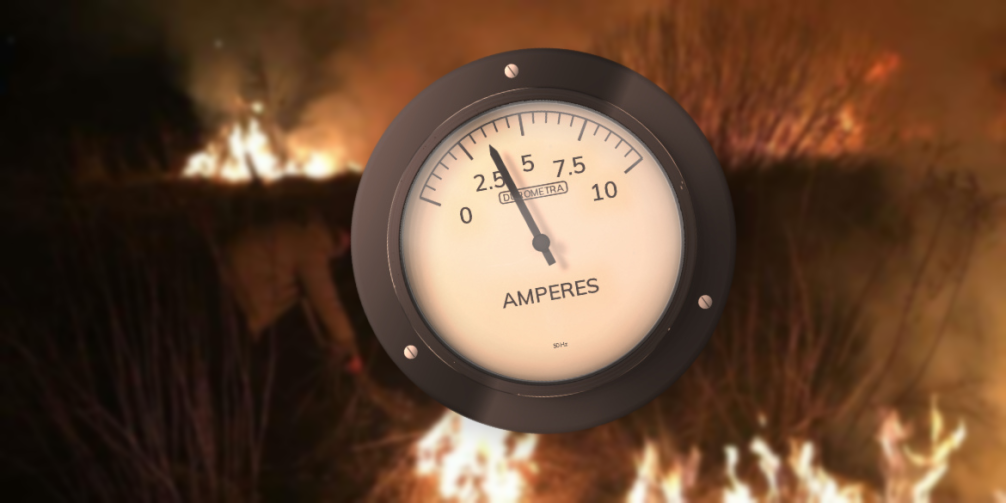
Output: value=3.5 unit=A
